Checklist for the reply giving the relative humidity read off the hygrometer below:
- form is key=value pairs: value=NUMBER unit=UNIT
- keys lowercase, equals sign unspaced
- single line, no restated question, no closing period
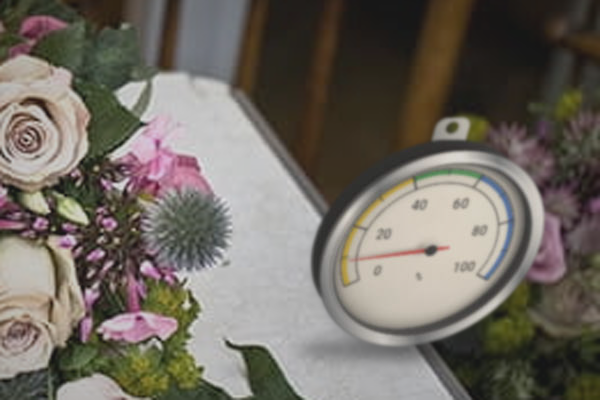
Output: value=10 unit=%
